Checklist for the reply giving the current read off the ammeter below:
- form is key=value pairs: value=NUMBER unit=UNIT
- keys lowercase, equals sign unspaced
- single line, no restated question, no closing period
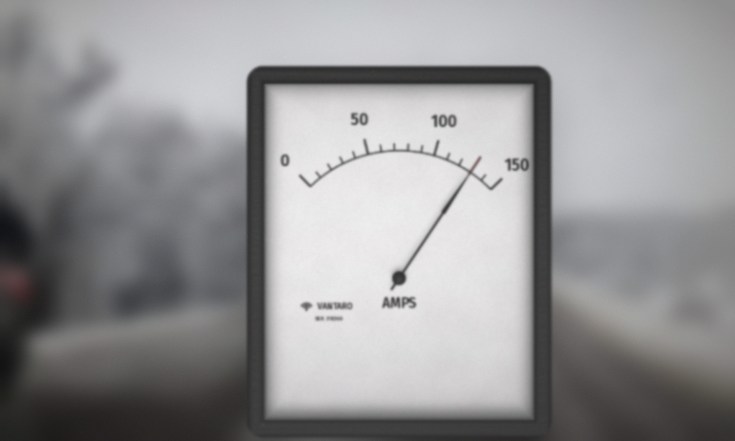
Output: value=130 unit=A
